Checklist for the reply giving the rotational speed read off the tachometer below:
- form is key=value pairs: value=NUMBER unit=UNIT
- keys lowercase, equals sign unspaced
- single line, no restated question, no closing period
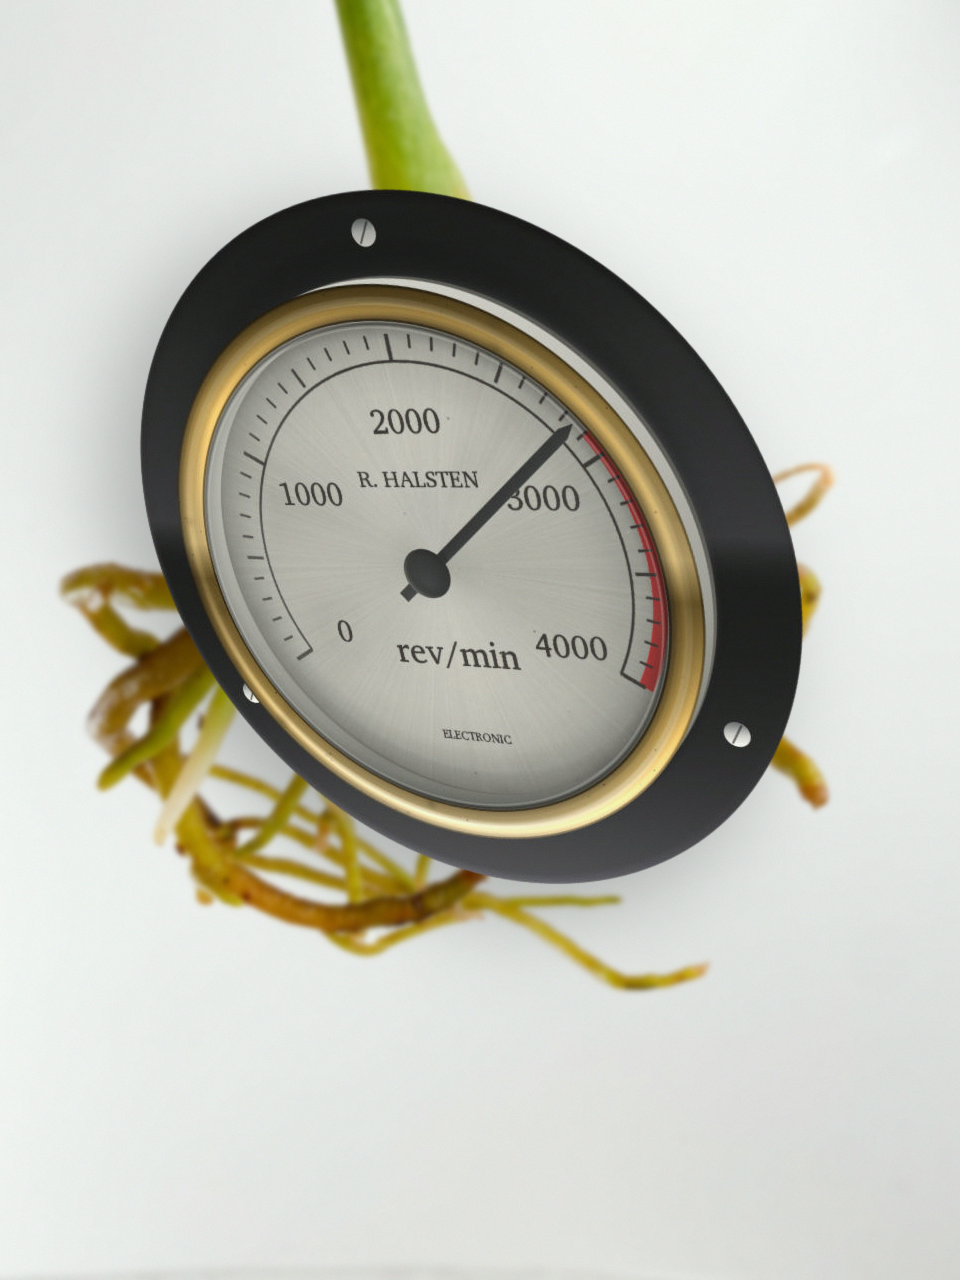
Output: value=2850 unit=rpm
